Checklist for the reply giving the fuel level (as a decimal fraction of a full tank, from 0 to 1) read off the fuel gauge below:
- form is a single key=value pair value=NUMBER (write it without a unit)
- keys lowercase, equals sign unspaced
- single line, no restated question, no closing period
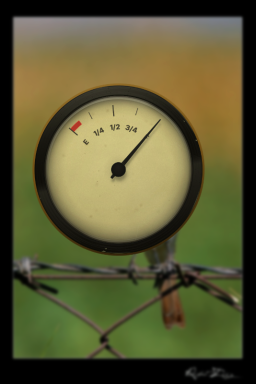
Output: value=1
